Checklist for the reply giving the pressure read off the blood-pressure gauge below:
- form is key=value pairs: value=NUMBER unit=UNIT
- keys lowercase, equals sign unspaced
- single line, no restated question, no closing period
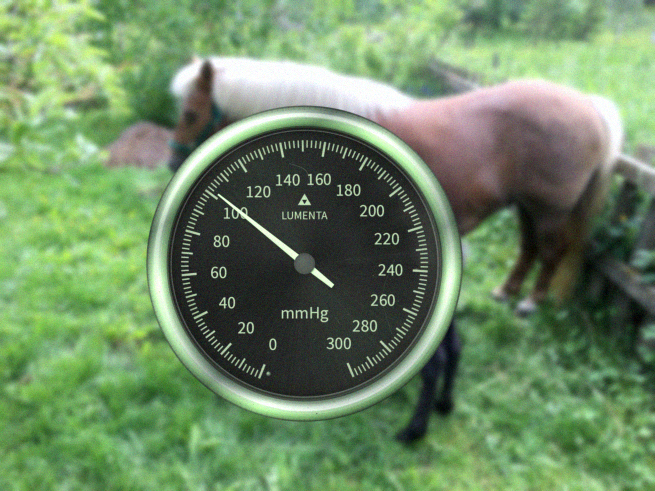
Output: value=102 unit=mmHg
